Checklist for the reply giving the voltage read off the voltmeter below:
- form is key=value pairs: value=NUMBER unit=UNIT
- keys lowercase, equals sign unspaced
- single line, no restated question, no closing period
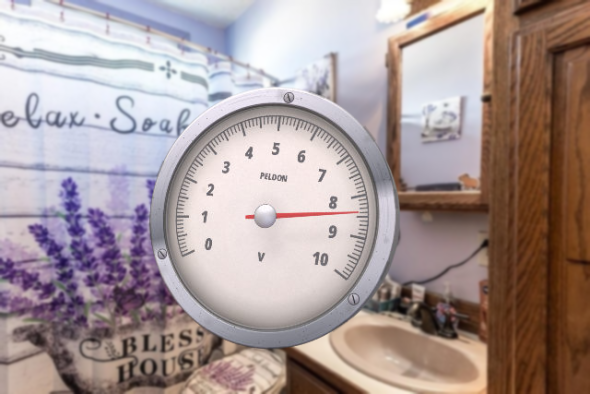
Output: value=8.4 unit=V
